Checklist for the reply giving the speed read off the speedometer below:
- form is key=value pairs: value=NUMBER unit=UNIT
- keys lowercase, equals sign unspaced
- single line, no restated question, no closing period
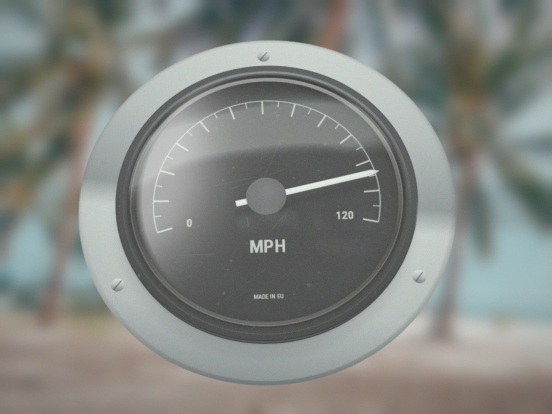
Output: value=105 unit=mph
